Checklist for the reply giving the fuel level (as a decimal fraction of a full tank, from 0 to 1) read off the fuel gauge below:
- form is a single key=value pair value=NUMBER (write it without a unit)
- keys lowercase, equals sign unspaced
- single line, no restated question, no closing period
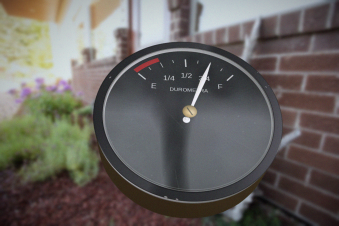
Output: value=0.75
